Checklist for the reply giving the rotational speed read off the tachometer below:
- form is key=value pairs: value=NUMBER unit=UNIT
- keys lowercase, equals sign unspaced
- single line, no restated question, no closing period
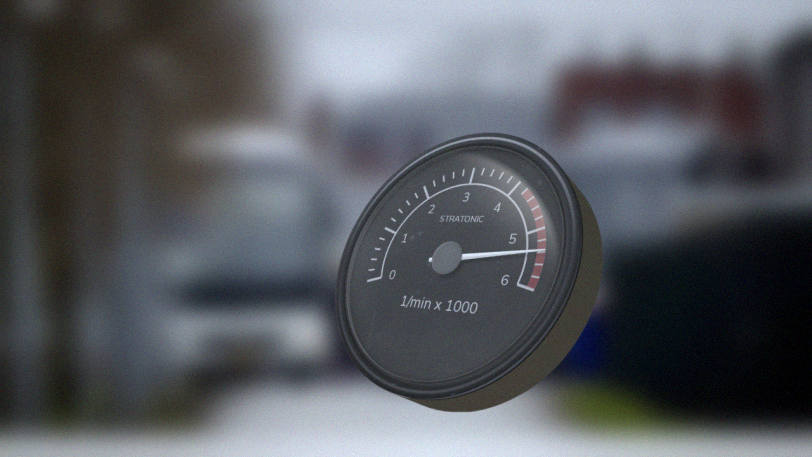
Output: value=5400 unit=rpm
